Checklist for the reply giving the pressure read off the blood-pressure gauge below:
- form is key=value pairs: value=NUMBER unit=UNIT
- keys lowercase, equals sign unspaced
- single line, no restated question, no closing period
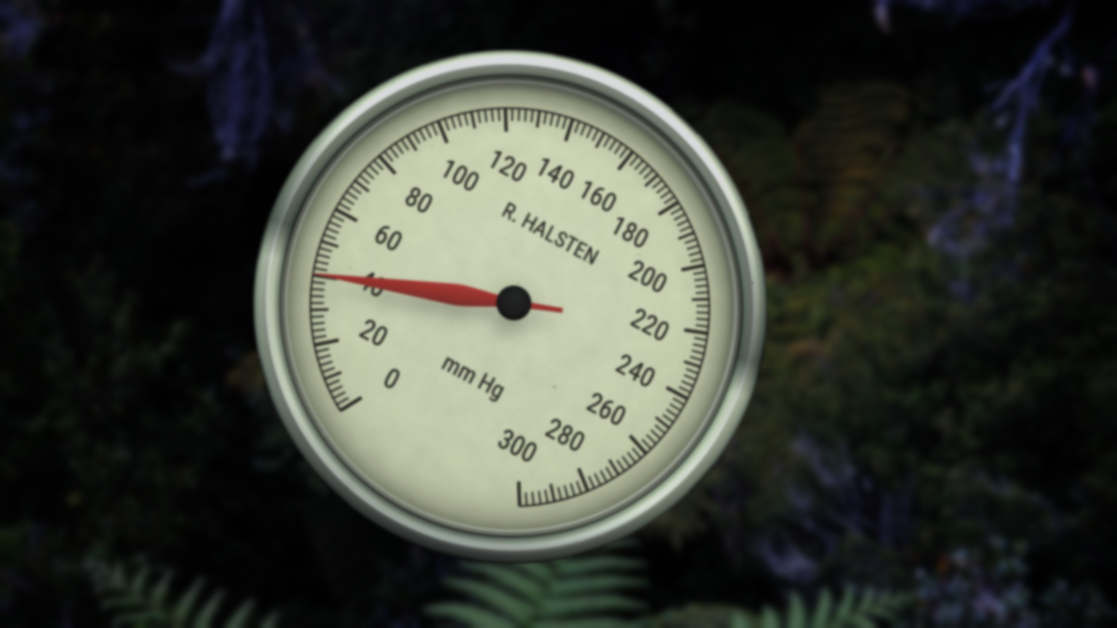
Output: value=40 unit=mmHg
